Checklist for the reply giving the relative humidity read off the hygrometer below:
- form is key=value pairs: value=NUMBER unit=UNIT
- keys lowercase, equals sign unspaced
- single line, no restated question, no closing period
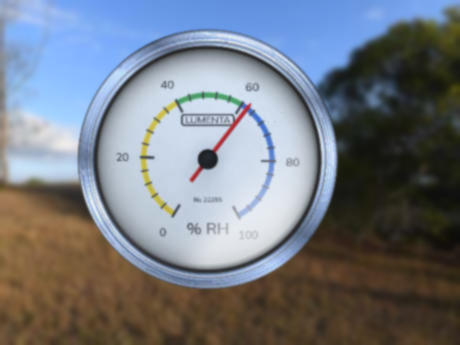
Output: value=62 unit=%
